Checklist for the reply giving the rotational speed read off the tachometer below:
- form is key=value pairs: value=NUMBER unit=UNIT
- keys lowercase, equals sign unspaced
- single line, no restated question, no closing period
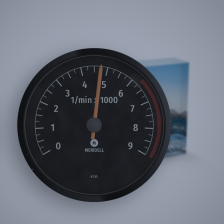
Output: value=4750 unit=rpm
